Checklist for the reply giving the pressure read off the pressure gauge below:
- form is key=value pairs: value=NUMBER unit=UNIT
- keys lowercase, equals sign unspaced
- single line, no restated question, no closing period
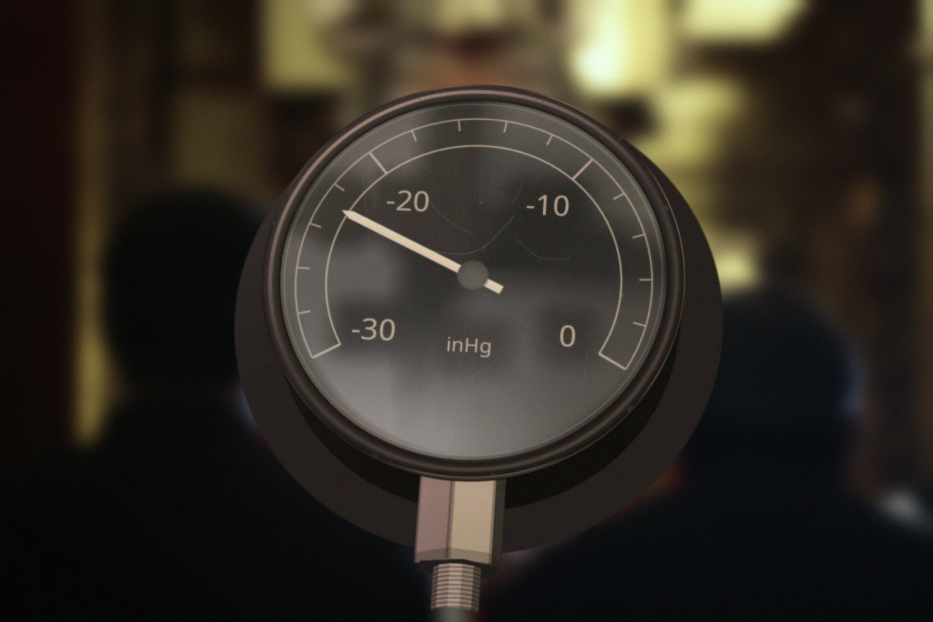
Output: value=-23 unit=inHg
